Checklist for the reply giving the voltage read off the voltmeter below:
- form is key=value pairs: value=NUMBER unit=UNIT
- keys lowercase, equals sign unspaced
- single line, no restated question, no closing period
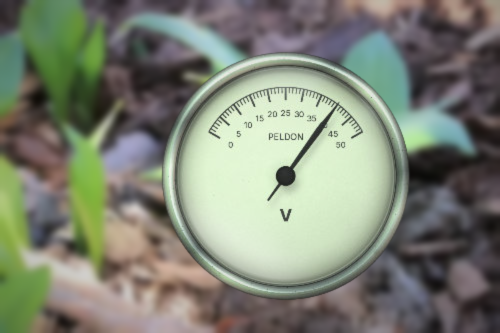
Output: value=40 unit=V
